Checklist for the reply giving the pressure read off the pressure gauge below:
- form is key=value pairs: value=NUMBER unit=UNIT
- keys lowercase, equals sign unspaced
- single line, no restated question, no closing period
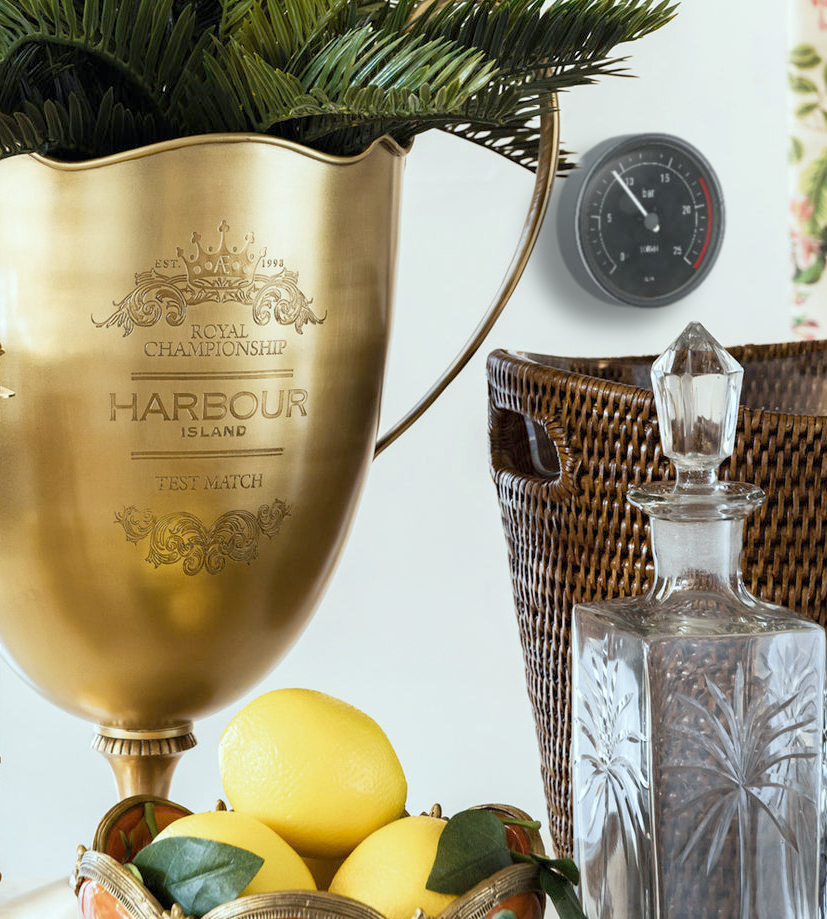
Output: value=9 unit=bar
